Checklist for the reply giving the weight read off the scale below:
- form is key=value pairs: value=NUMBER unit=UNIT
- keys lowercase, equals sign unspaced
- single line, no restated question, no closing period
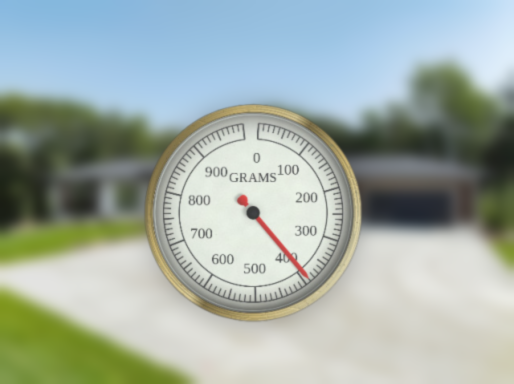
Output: value=390 unit=g
